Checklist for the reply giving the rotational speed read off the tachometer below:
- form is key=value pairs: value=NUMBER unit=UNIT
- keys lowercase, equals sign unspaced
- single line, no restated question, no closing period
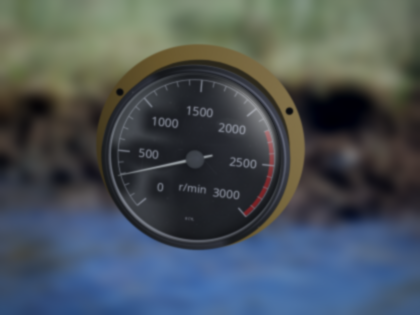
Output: value=300 unit=rpm
